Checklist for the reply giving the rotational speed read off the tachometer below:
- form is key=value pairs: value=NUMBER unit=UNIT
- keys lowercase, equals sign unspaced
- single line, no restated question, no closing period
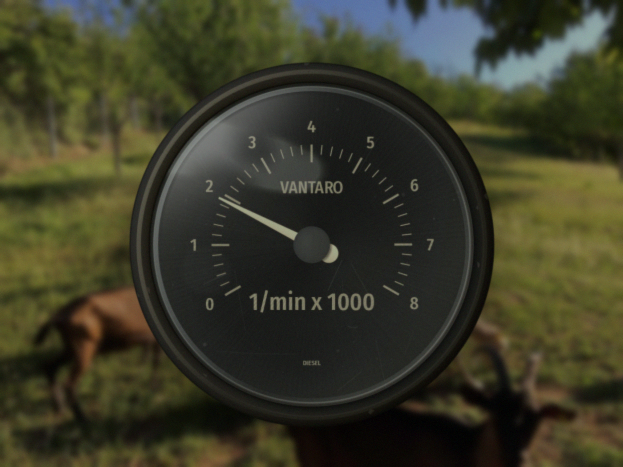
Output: value=1900 unit=rpm
